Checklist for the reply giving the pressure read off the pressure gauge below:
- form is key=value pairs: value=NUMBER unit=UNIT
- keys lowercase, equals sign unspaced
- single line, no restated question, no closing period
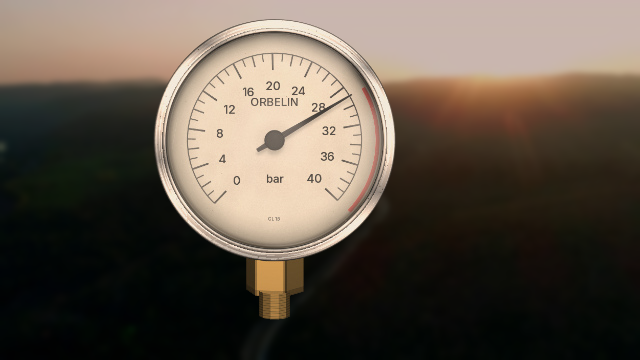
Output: value=29 unit=bar
